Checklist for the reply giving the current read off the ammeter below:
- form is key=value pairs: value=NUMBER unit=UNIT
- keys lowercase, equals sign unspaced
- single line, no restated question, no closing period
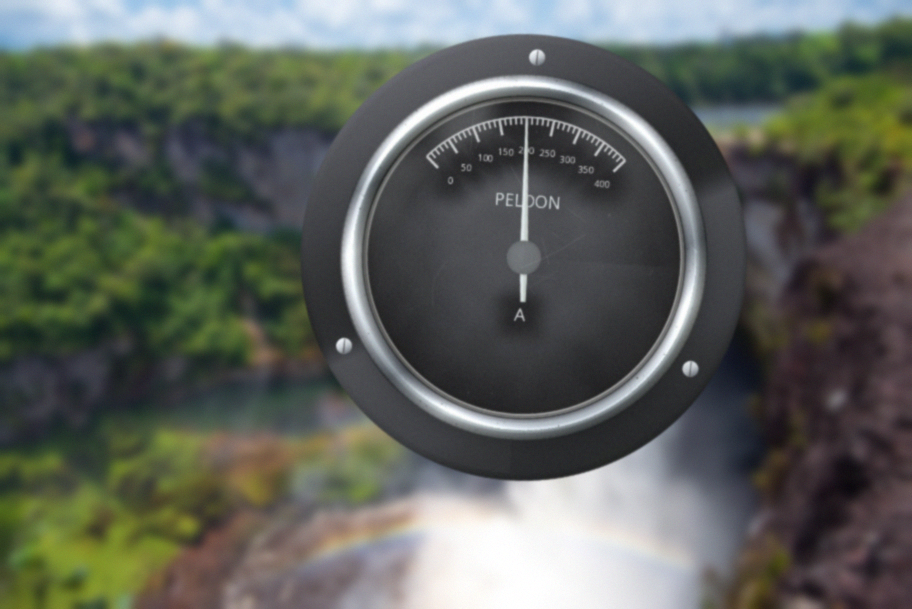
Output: value=200 unit=A
